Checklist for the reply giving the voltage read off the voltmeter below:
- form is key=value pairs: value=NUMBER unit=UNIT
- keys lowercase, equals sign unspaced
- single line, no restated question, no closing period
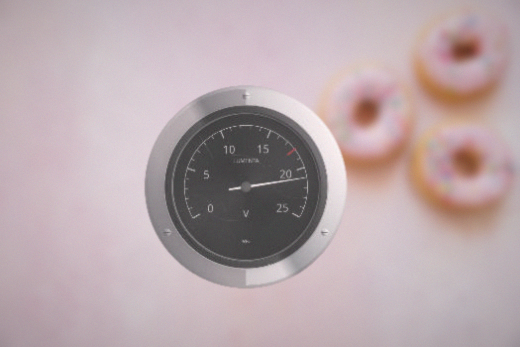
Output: value=21 unit=V
